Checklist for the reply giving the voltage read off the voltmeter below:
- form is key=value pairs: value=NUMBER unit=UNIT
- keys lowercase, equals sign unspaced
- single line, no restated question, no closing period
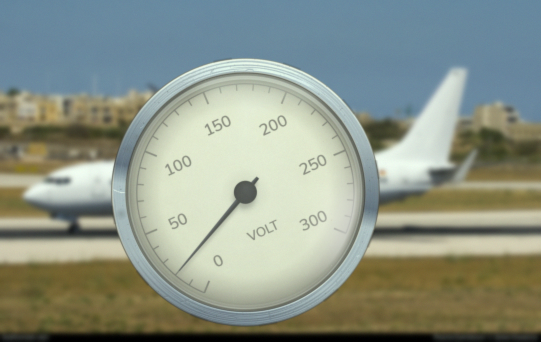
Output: value=20 unit=V
